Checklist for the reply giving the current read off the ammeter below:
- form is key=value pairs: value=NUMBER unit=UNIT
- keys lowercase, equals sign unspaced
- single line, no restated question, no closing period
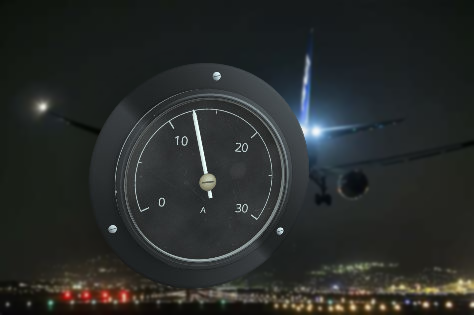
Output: value=12.5 unit=A
